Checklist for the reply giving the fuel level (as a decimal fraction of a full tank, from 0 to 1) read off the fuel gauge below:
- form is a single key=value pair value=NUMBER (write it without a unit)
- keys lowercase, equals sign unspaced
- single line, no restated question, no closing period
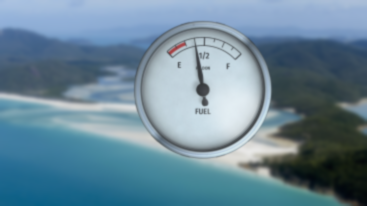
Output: value=0.375
